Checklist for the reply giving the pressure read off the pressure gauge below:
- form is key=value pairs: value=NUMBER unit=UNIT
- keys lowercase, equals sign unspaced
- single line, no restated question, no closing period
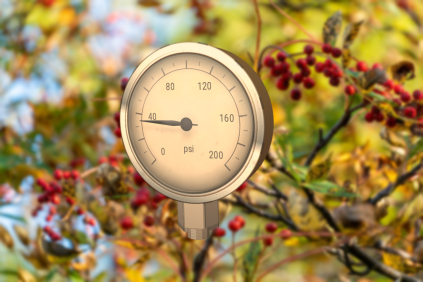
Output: value=35 unit=psi
